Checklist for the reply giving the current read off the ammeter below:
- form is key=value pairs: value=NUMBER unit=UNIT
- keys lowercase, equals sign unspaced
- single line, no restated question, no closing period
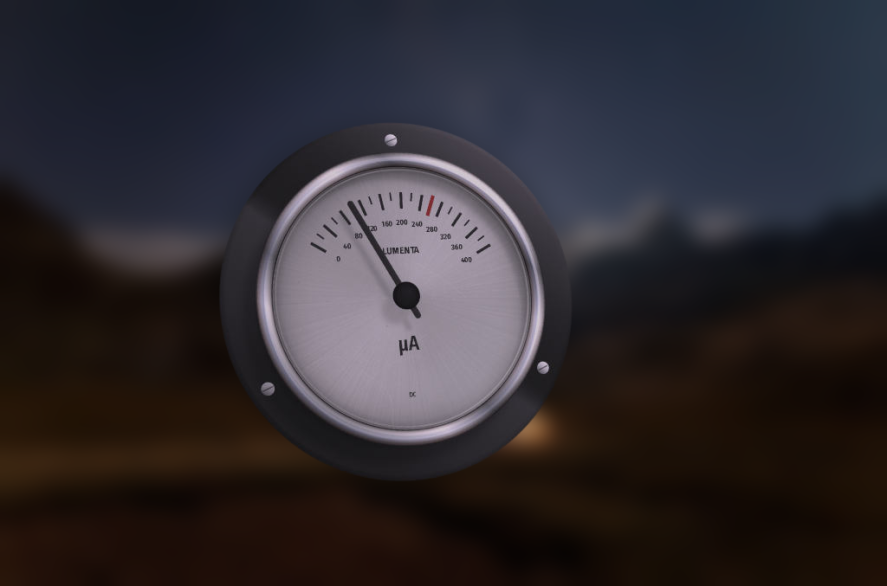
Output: value=100 unit=µA
